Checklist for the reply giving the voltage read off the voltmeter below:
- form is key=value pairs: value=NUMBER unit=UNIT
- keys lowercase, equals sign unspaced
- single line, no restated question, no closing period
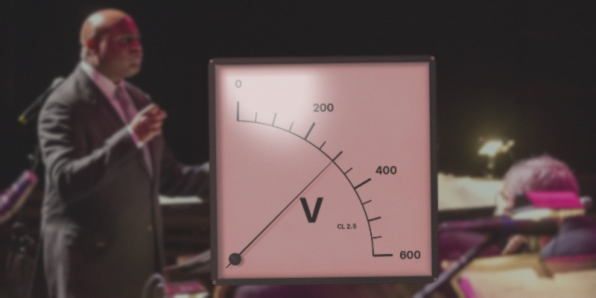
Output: value=300 unit=V
